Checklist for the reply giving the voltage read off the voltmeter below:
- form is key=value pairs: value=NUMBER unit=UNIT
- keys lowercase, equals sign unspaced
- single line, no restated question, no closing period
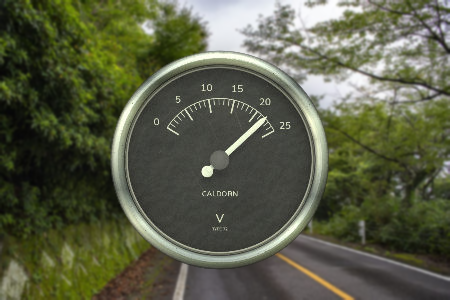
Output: value=22 unit=V
